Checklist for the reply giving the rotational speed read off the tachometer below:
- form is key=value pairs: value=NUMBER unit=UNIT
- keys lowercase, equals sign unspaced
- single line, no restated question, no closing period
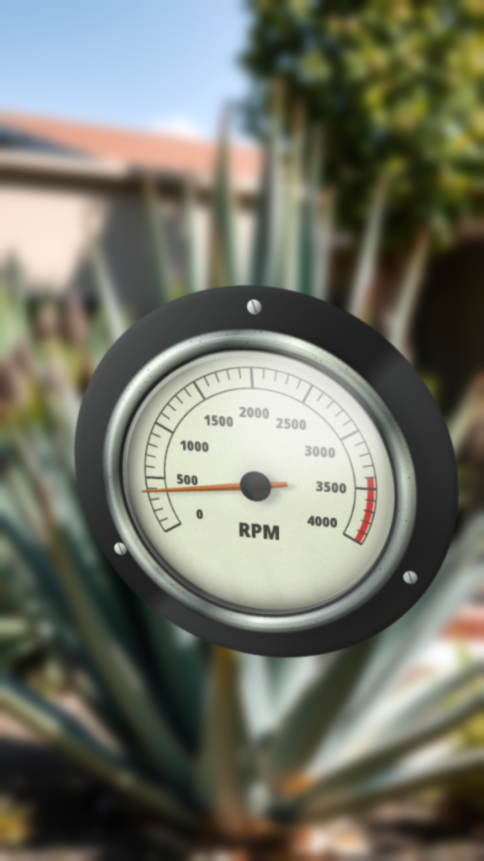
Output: value=400 unit=rpm
